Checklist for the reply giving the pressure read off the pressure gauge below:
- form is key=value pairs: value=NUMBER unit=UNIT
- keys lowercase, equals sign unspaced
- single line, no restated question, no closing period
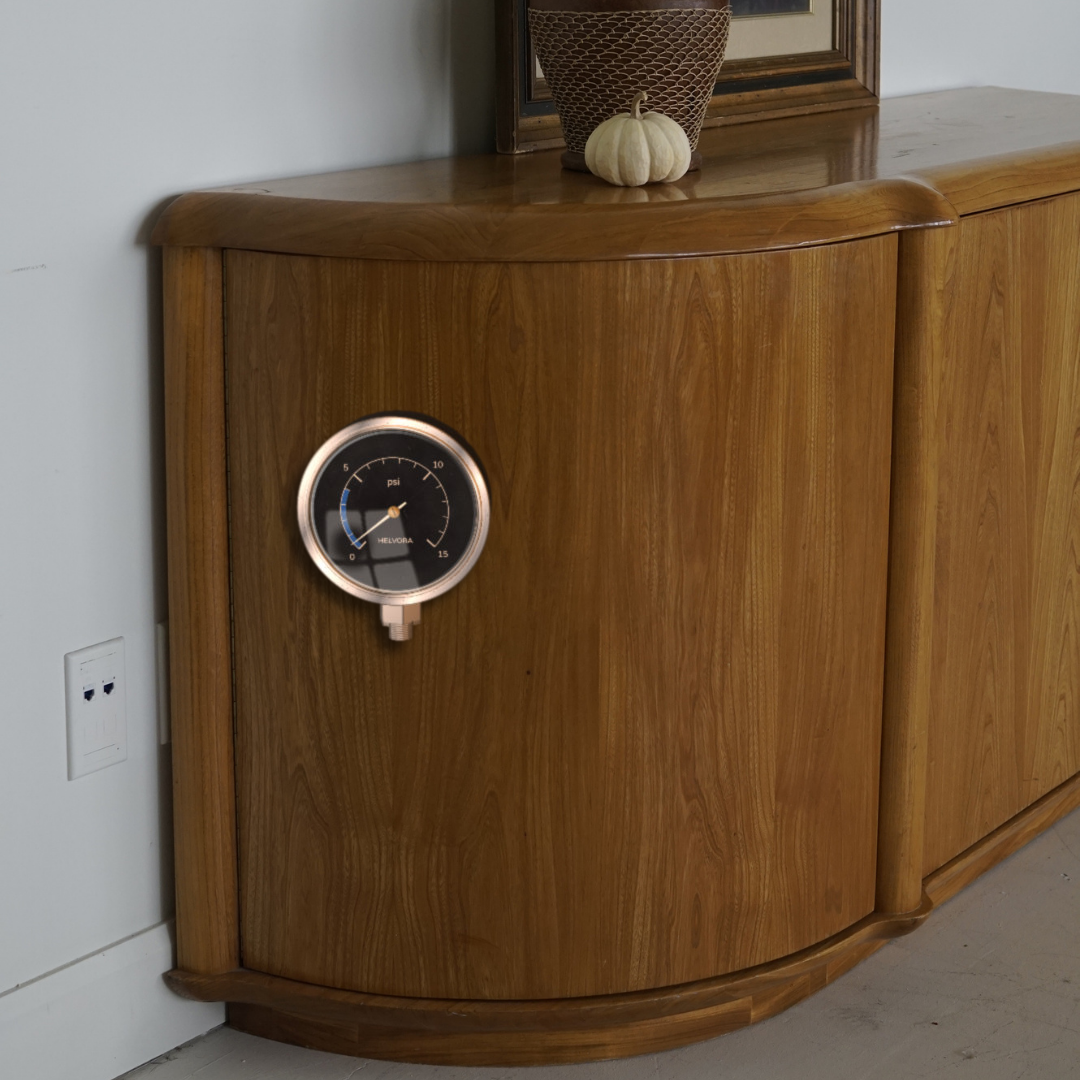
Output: value=0.5 unit=psi
